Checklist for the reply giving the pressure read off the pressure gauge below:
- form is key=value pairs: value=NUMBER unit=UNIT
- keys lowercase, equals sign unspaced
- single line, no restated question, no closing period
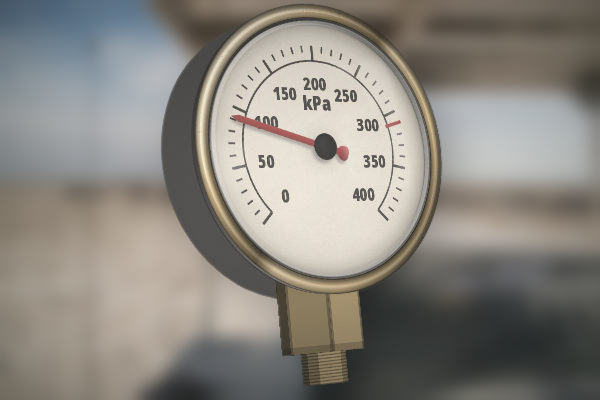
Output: value=90 unit=kPa
